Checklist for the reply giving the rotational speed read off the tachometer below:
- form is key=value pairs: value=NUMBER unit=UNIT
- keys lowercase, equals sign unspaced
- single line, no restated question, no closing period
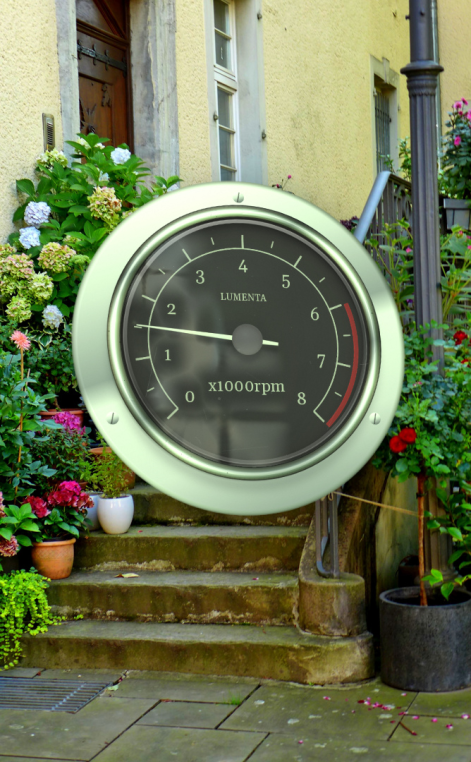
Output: value=1500 unit=rpm
